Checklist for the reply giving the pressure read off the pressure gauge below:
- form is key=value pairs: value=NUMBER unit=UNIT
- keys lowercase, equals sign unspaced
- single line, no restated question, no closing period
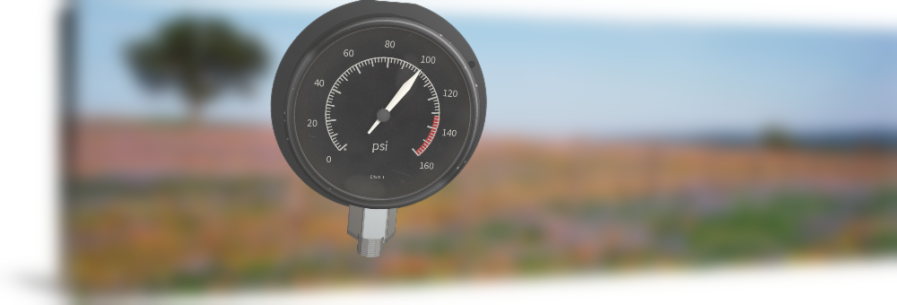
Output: value=100 unit=psi
